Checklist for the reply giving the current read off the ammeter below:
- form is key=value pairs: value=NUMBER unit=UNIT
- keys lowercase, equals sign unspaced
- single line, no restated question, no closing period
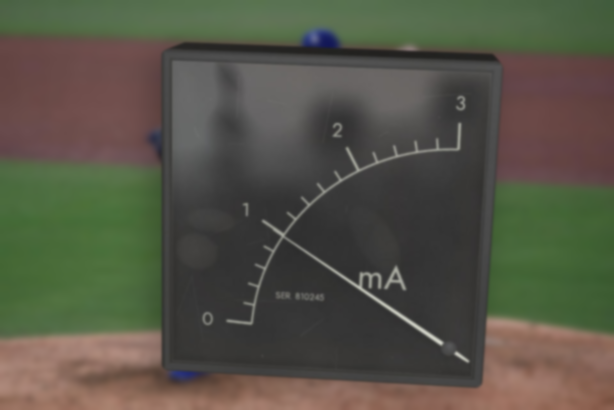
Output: value=1 unit=mA
